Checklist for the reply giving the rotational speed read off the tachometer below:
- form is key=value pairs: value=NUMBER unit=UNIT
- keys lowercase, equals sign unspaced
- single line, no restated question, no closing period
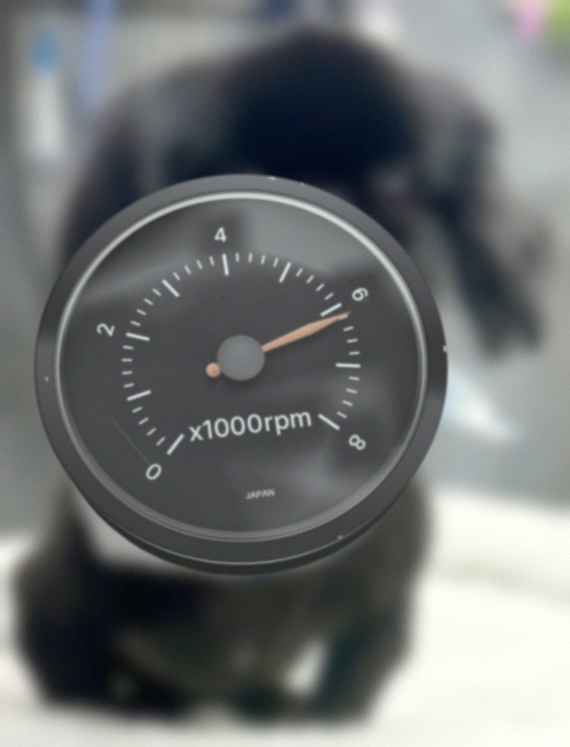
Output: value=6200 unit=rpm
